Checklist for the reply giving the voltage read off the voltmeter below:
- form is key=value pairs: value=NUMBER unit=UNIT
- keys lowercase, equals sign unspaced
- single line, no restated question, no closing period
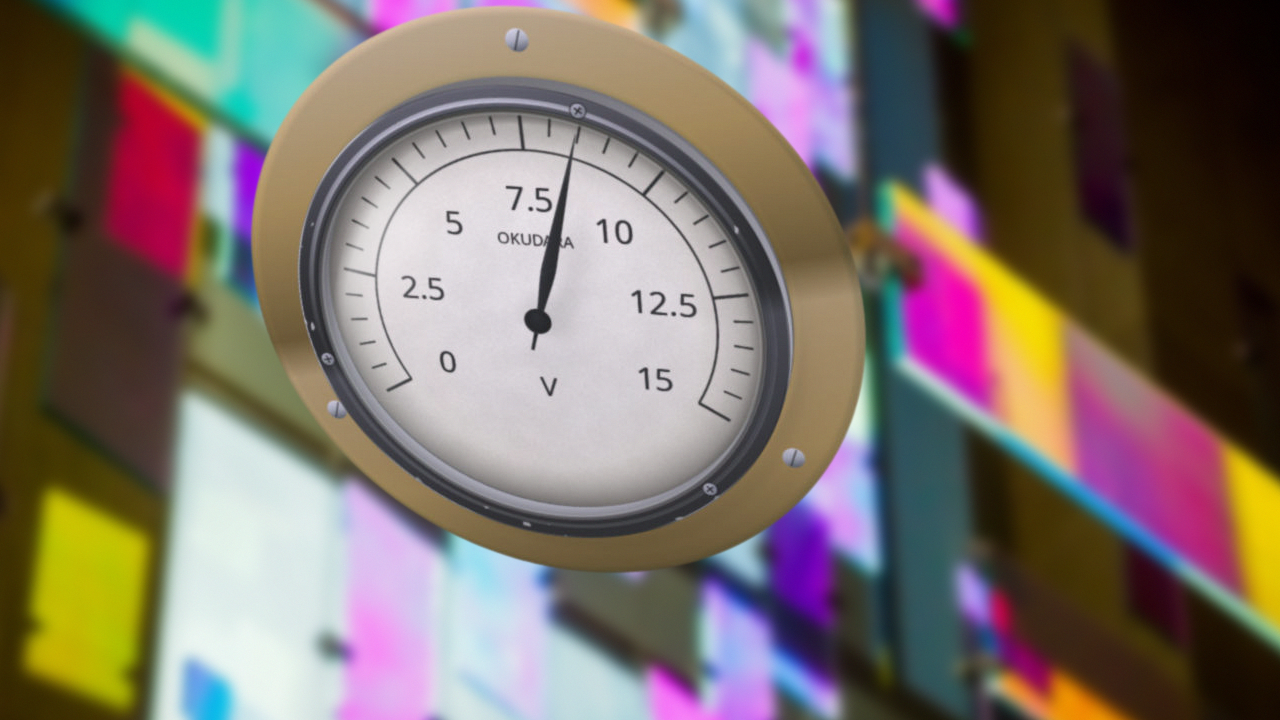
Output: value=8.5 unit=V
